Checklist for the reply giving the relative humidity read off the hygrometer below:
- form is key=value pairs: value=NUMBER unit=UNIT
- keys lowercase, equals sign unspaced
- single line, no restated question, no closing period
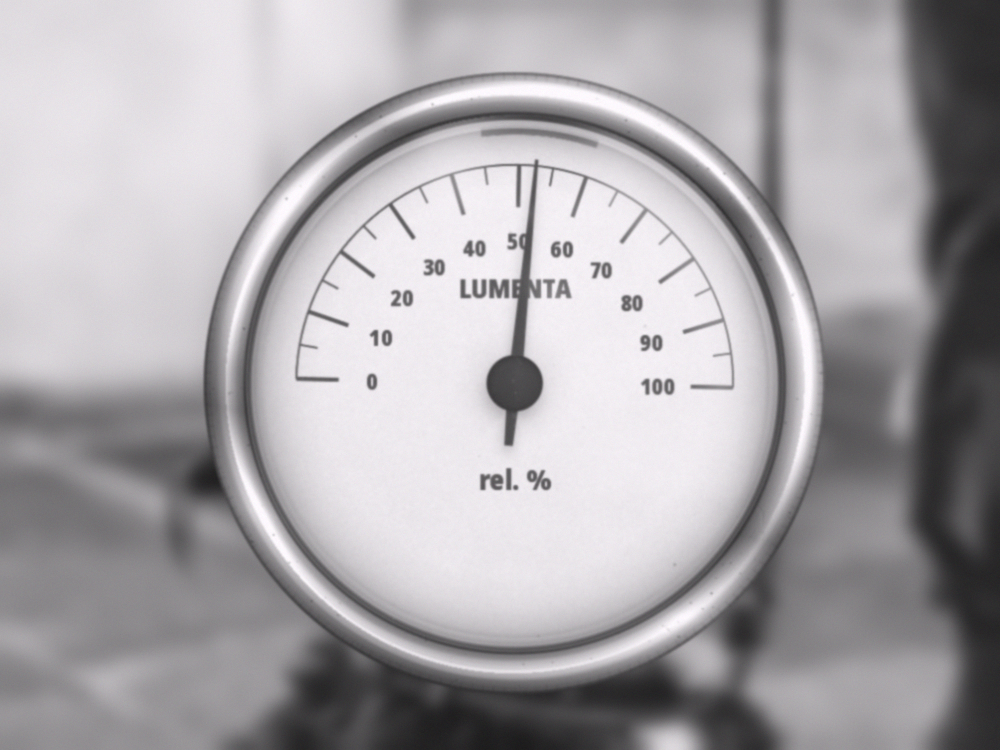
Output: value=52.5 unit=%
